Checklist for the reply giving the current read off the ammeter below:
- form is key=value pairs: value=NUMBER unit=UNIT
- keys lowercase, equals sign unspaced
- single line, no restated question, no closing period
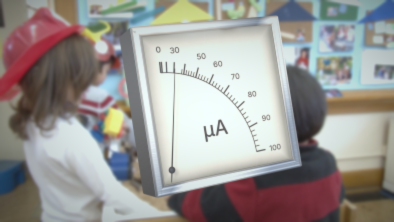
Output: value=30 unit=µA
